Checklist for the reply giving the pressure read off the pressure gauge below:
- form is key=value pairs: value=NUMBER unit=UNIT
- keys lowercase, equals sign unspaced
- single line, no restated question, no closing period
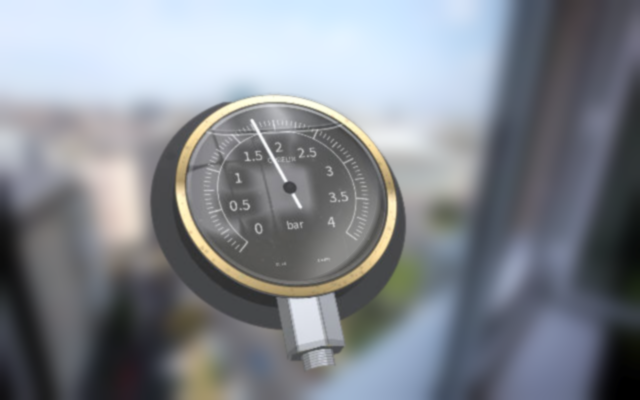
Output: value=1.75 unit=bar
